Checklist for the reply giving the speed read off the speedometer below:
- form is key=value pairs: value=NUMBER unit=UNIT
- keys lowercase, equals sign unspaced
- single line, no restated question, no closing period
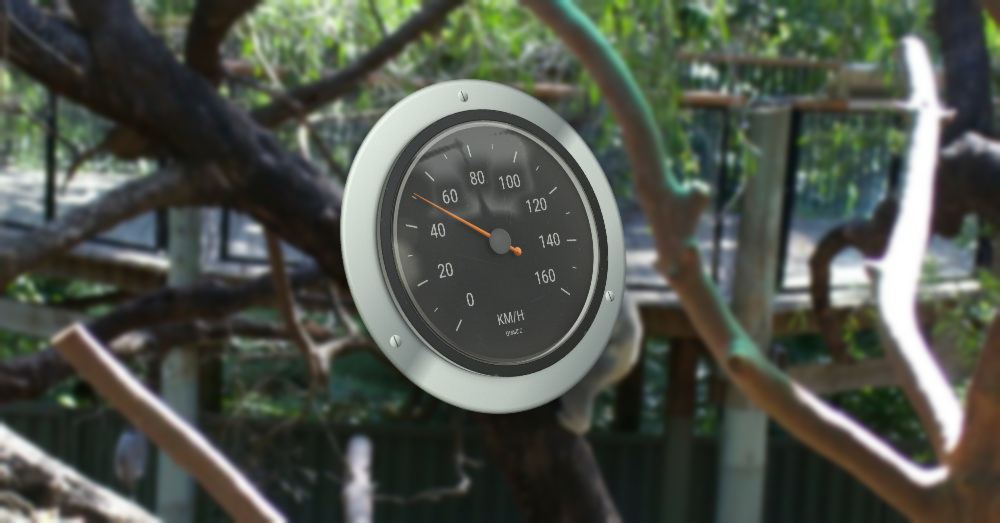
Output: value=50 unit=km/h
